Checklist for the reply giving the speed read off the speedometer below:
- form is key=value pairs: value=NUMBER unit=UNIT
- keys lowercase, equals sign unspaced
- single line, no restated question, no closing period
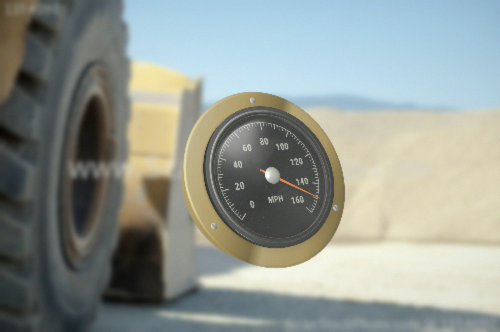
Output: value=150 unit=mph
